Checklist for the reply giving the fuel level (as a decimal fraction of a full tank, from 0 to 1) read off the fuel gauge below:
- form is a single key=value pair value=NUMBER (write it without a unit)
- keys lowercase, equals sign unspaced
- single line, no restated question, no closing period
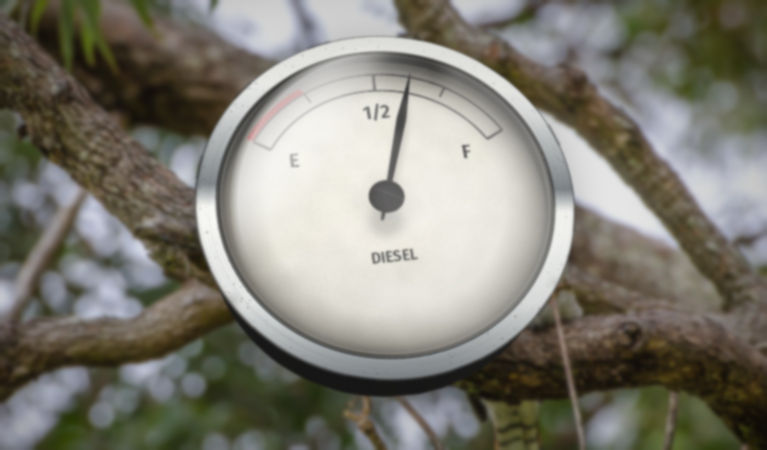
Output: value=0.625
